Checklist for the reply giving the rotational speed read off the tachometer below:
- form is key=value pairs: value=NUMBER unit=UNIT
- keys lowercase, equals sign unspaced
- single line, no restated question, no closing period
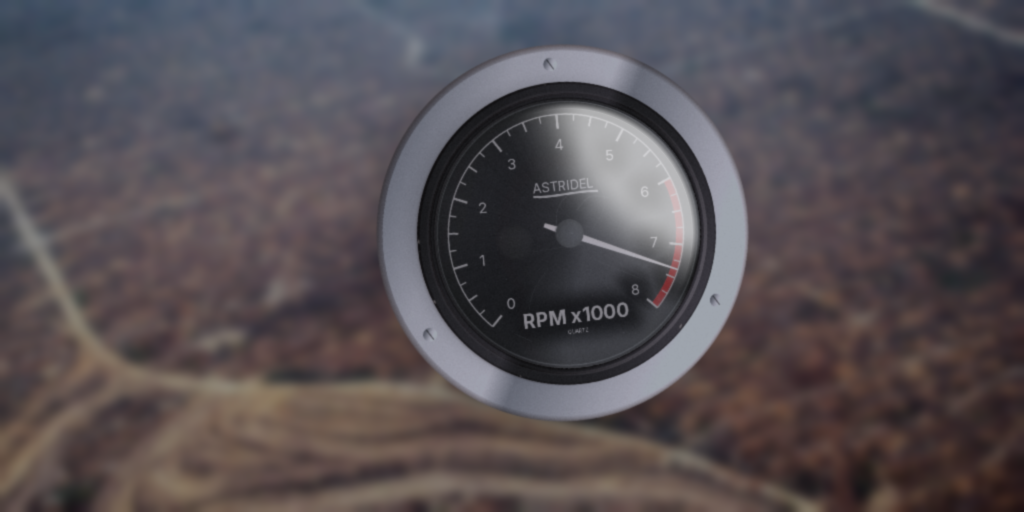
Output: value=7375 unit=rpm
